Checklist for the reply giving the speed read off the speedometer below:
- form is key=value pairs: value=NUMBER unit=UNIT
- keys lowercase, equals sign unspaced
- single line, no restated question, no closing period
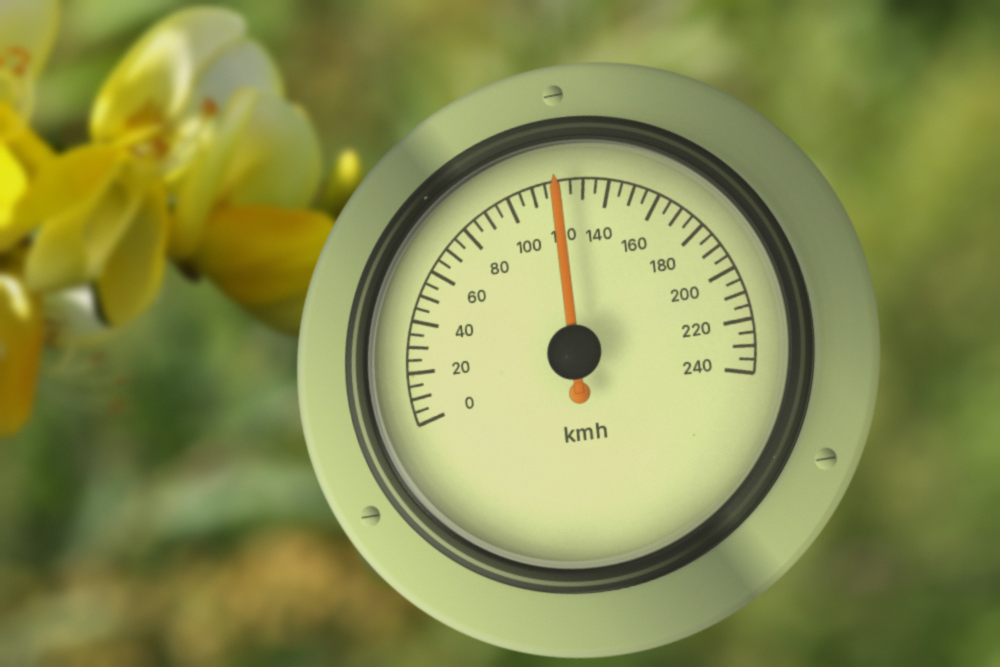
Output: value=120 unit=km/h
